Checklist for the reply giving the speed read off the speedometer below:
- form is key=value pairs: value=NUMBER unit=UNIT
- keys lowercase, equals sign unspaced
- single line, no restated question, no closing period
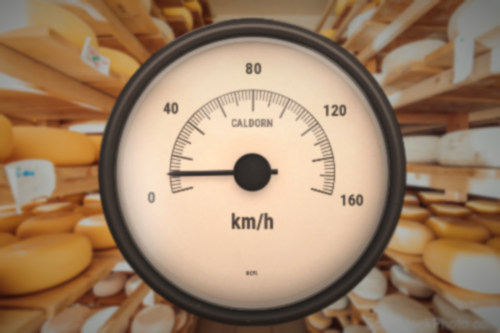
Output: value=10 unit=km/h
